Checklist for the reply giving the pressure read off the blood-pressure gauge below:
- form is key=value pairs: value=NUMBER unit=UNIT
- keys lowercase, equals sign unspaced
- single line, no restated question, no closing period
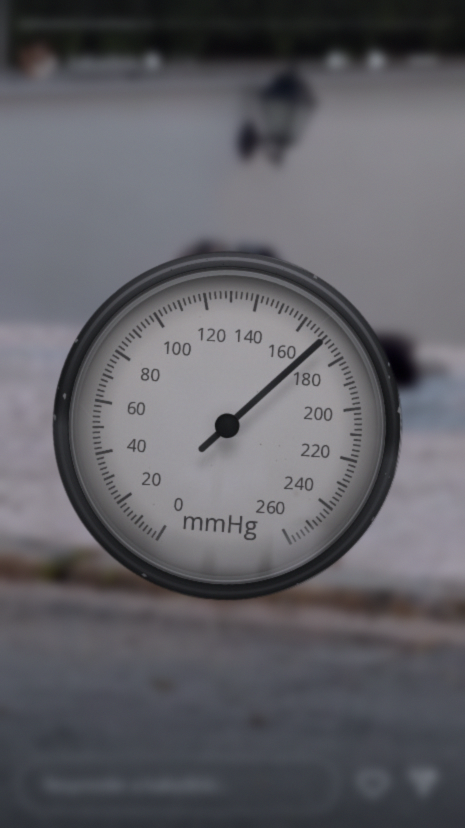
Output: value=170 unit=mmHg
